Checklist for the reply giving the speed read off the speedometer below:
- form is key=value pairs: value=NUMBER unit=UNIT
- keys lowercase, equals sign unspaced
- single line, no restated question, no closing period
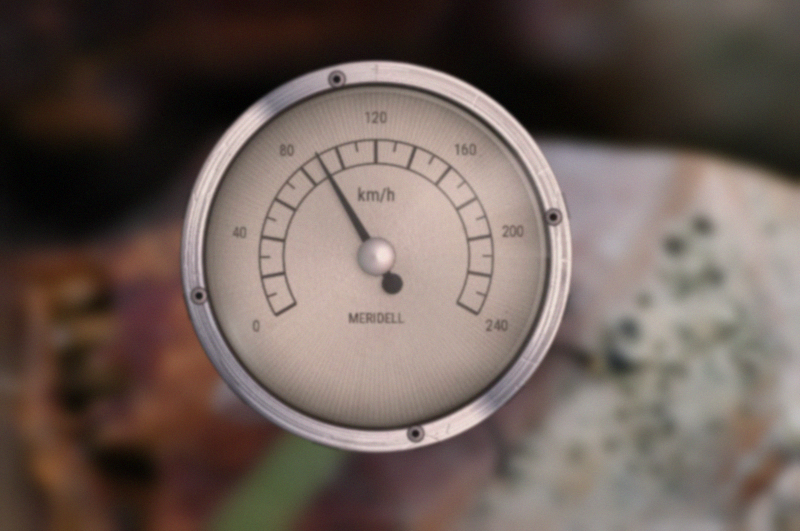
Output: value=90 unit=km/h
